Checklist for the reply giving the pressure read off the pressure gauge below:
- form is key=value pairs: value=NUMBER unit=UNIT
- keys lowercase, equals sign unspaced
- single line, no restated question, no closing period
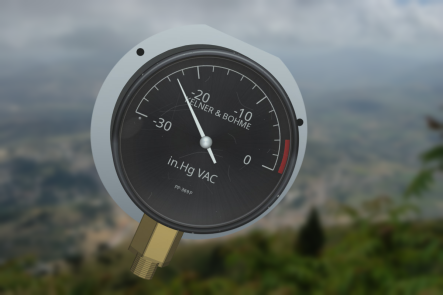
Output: value=-23 unit=inHg
